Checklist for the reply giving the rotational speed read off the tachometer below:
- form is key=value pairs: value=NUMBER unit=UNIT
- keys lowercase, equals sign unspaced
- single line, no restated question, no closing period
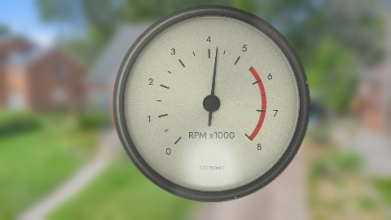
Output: value=4250 unit=rpm
